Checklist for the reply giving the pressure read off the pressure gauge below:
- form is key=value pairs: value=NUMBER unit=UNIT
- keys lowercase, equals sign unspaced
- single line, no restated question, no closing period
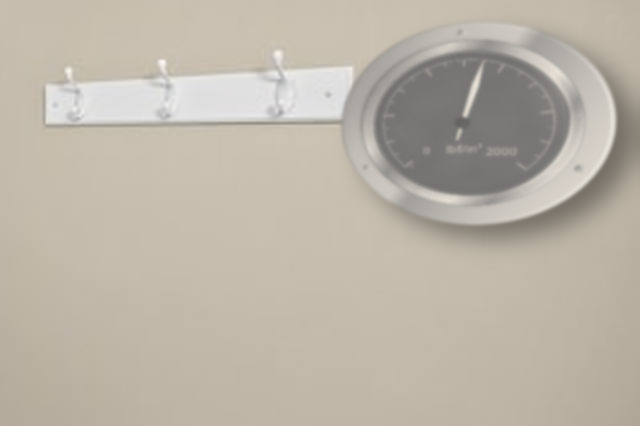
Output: value=1100 unit=psi
